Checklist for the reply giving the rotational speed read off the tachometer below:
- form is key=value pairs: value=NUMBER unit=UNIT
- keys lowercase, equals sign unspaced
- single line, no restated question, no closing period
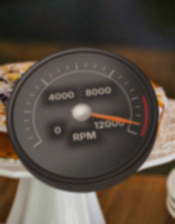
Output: value=11500 unit=rpm
